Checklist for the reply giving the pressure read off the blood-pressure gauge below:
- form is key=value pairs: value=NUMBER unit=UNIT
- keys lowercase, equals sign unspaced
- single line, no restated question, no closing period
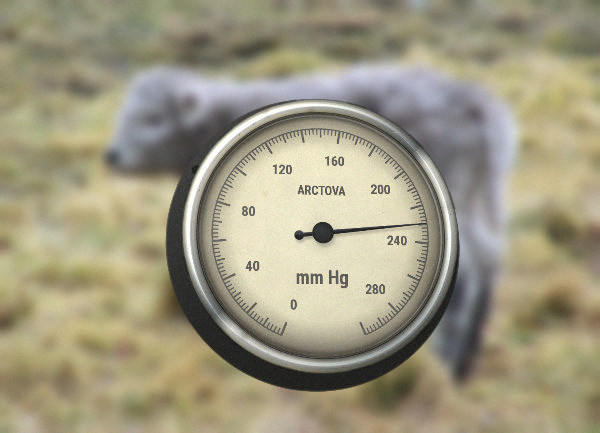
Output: value=230 unit=mmHg
